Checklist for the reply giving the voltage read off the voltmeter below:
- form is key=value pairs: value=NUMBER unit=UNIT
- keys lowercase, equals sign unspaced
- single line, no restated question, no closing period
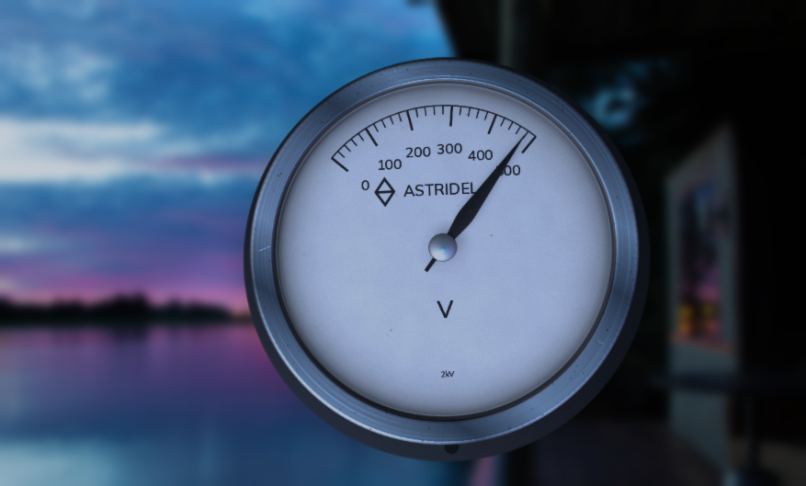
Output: value=480 unit=V
